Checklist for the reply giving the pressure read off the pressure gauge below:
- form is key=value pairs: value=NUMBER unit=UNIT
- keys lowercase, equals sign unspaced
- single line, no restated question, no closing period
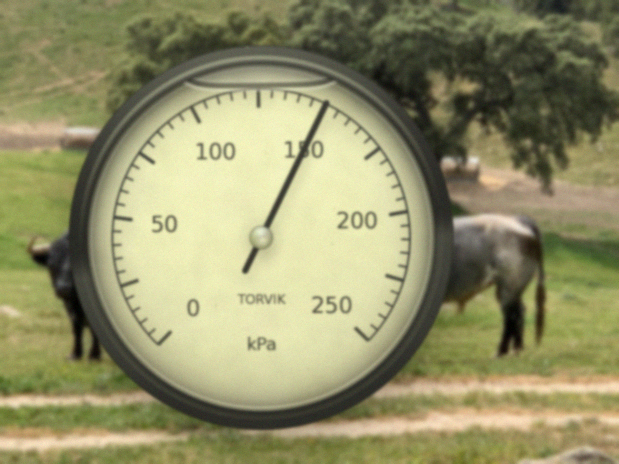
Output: value=150 unit=kPa
